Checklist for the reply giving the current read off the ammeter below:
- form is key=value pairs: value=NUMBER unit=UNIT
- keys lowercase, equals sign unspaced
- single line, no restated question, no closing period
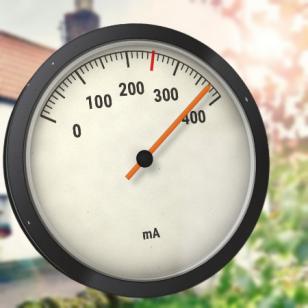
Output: value=370 unit=mA
